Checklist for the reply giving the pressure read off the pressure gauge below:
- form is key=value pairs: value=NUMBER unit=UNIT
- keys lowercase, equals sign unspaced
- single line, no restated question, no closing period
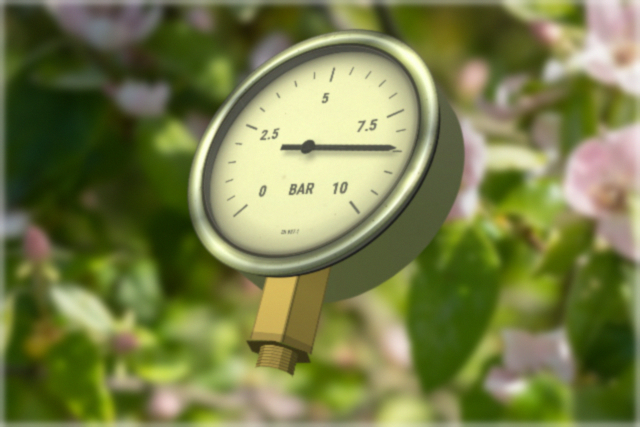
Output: value=8.5 unit=bar
